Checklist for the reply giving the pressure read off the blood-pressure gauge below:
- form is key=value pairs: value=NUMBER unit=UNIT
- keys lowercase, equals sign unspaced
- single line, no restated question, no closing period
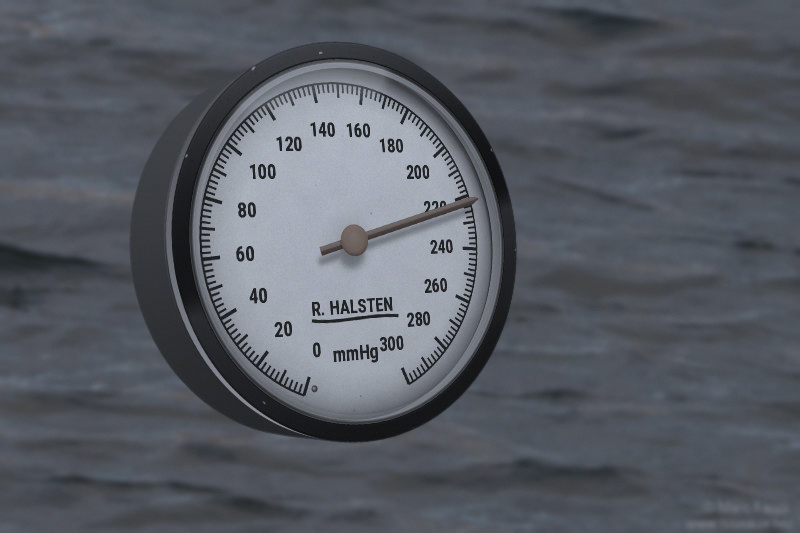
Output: value=222 unit=mmHg
